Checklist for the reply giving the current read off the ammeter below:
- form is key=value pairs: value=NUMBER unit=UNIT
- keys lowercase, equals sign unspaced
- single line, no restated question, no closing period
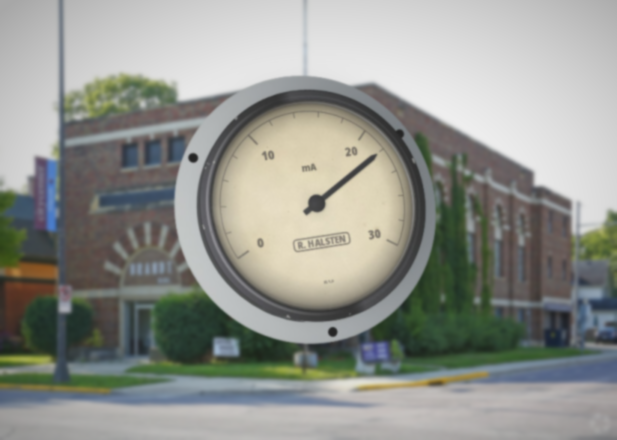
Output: value=22 unit=mA
